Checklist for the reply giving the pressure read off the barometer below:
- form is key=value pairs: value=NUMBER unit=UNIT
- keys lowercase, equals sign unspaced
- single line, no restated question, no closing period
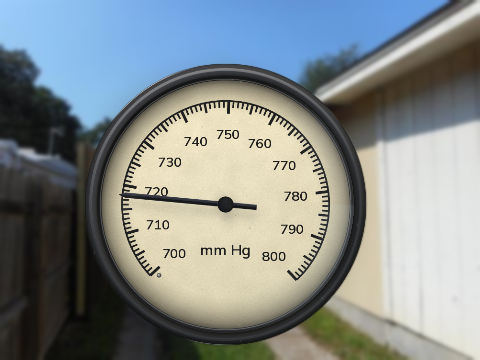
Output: value=718 unit=mmHg
